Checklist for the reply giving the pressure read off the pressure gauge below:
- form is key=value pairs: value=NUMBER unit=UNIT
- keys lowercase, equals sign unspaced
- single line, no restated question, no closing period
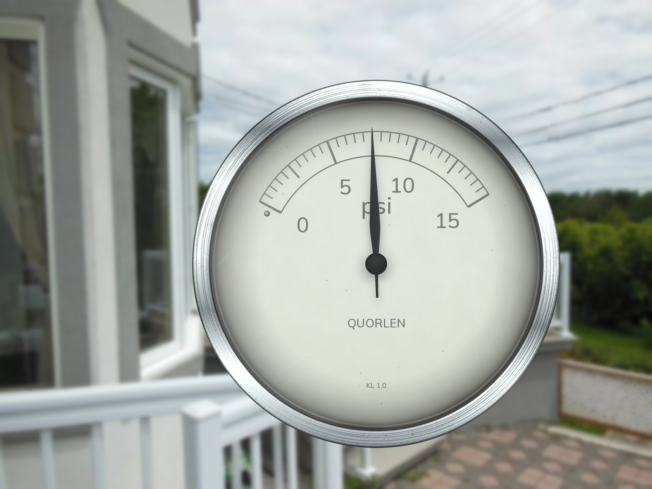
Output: value=7.5 unit=psi
